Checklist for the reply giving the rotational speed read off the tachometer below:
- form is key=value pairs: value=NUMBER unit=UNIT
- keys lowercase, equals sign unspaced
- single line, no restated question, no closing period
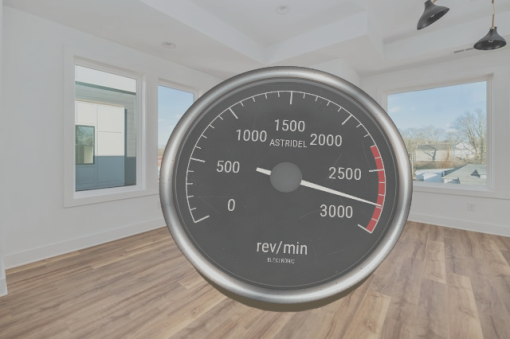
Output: value=2800 unit=rpm
